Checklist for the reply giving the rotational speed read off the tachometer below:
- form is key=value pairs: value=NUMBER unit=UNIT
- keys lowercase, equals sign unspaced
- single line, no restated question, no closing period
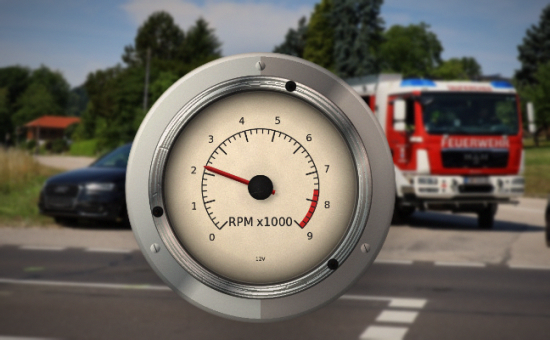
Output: value=2200 unit=rpm
